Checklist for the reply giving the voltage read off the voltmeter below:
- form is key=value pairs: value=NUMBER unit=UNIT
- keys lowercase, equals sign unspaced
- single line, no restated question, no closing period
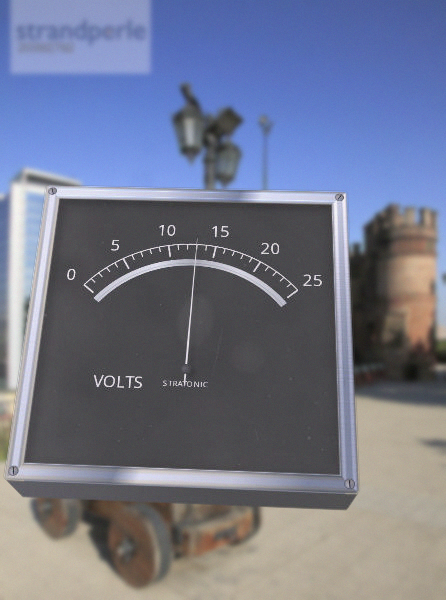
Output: value=13 unit=V
